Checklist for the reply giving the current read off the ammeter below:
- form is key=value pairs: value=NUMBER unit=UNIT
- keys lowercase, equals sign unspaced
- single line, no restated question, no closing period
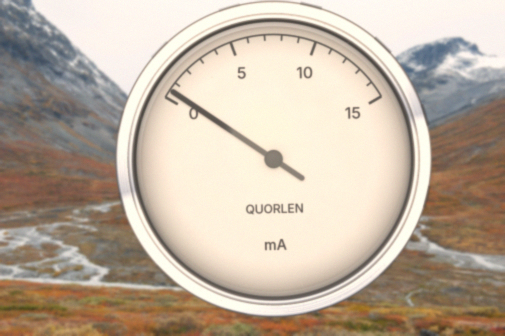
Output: value=0.5 unit=mA
